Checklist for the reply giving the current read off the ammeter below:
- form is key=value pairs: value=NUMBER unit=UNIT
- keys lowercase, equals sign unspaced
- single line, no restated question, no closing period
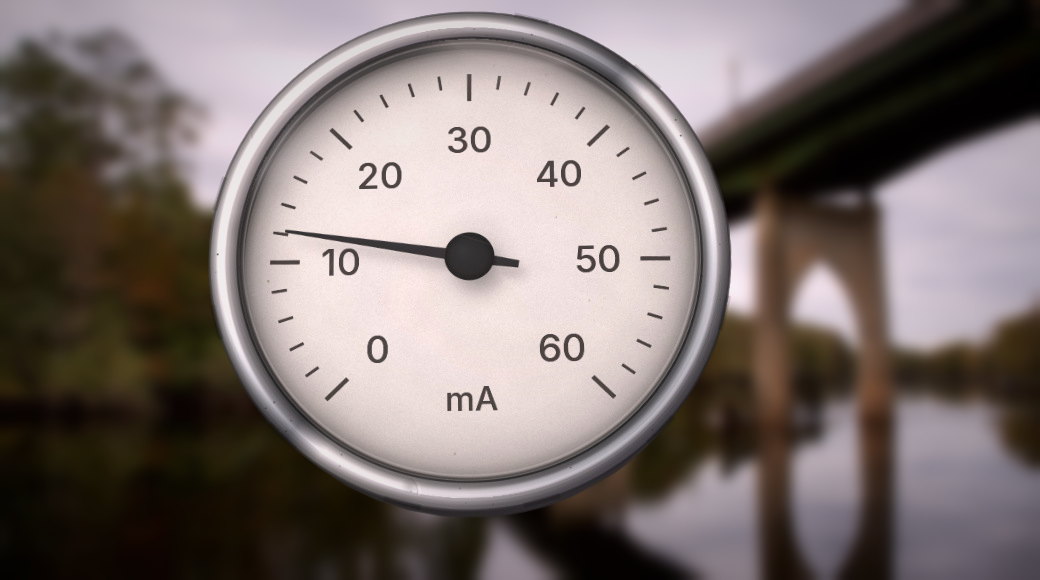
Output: value=12 unit=mA
